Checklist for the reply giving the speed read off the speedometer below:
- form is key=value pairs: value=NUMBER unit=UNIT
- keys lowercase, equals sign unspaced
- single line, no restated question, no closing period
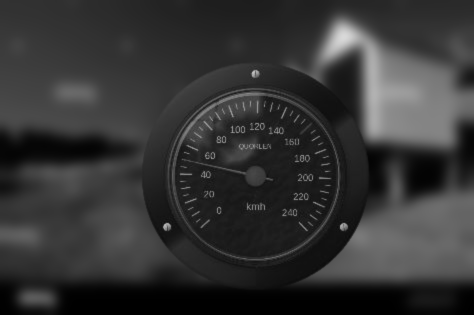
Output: value=50 unit=km/h
